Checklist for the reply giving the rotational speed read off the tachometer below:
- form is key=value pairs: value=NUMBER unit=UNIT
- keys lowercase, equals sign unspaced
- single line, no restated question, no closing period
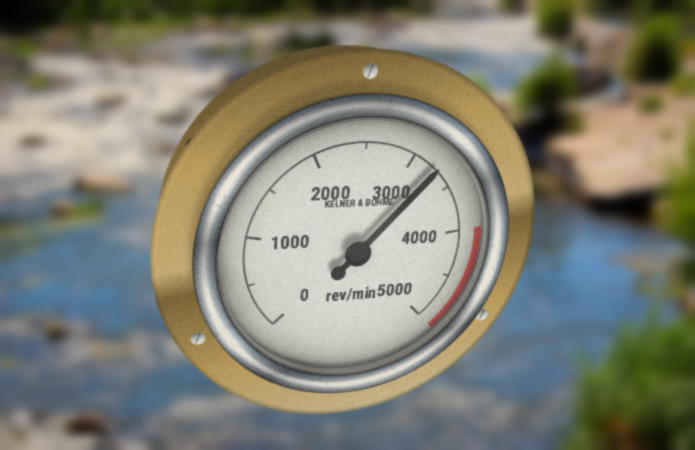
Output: value=3250 unit=rpm
